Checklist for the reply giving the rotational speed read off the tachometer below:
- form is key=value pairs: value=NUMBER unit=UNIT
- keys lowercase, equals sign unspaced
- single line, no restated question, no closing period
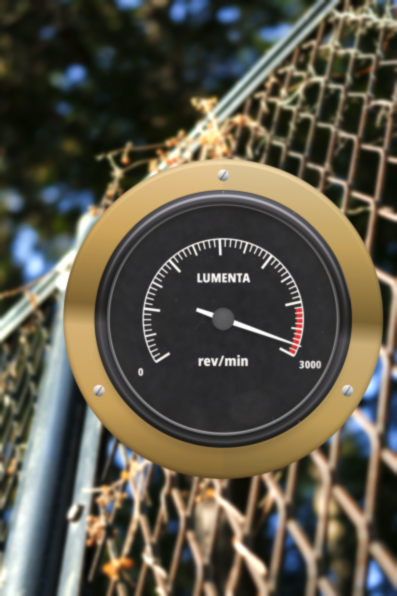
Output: value=2900 unit=rpm
